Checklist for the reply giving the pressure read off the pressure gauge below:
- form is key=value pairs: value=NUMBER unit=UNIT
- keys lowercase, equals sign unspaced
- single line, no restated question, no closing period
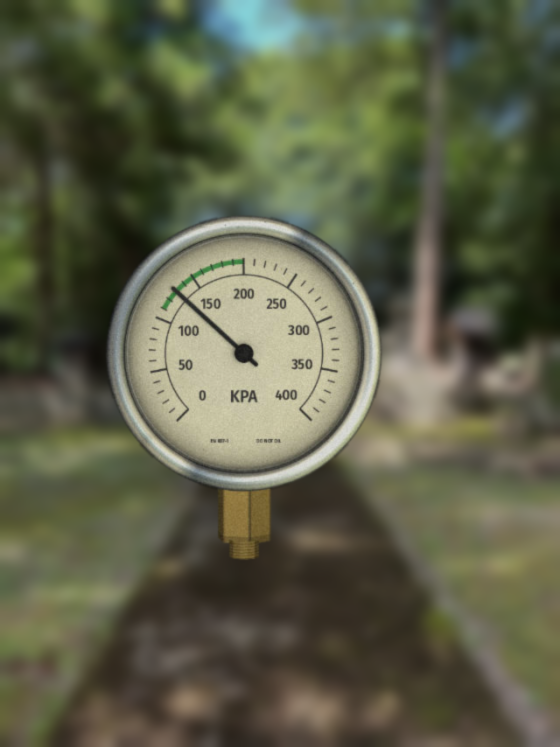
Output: value=130 unit=kPa
